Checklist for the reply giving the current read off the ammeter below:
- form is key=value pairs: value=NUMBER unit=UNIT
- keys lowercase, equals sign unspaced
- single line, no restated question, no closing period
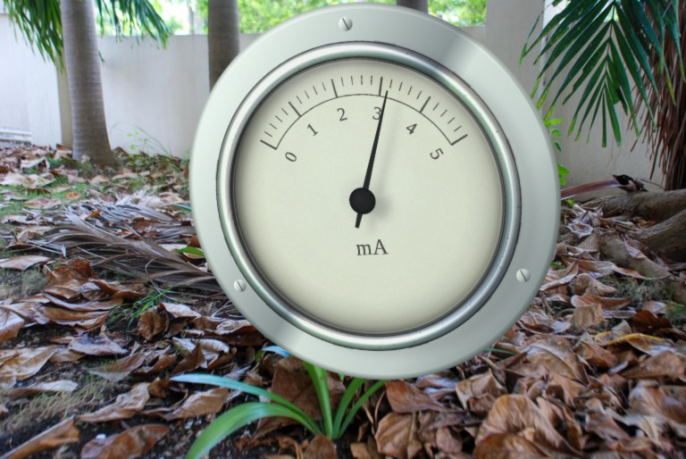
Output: value=3.2 unit=mA
